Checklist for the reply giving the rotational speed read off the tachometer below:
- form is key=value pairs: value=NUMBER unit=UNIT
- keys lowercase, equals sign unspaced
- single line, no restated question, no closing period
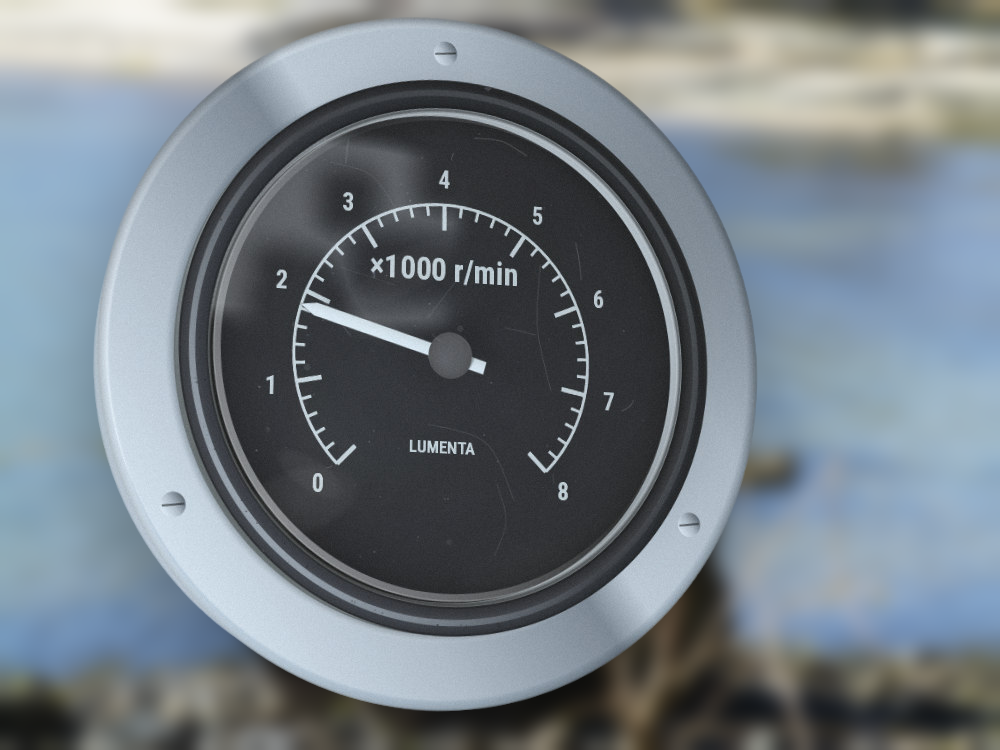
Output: value=1800 unit=rpm
